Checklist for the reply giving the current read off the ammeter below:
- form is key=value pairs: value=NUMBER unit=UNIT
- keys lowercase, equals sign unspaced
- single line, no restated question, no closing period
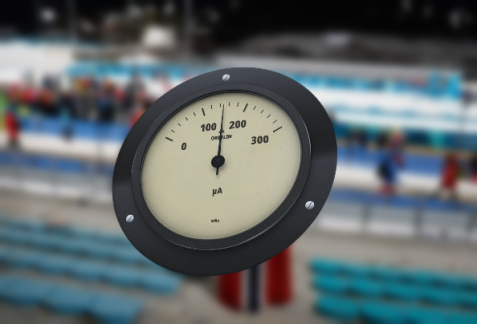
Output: value=150 unit=µA
